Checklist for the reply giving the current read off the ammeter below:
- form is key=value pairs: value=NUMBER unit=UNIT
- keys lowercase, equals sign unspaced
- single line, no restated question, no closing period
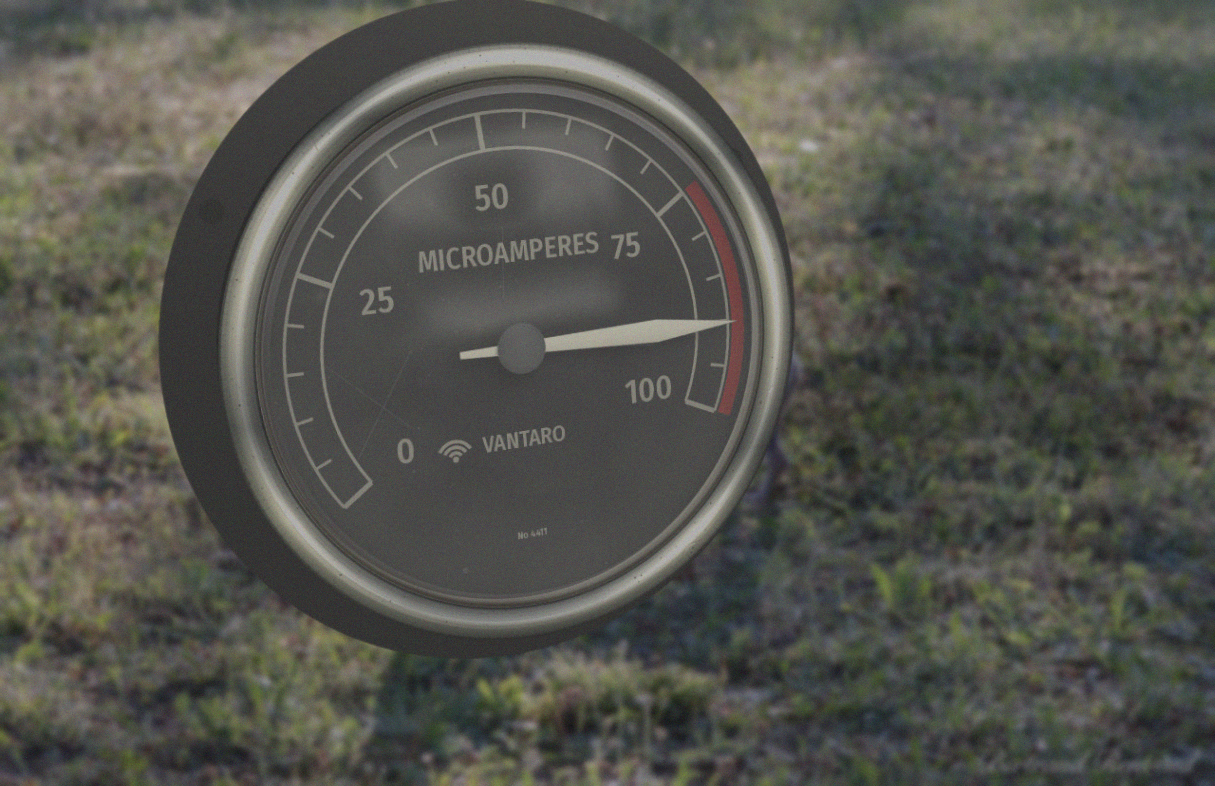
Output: value=90 unit=µA
